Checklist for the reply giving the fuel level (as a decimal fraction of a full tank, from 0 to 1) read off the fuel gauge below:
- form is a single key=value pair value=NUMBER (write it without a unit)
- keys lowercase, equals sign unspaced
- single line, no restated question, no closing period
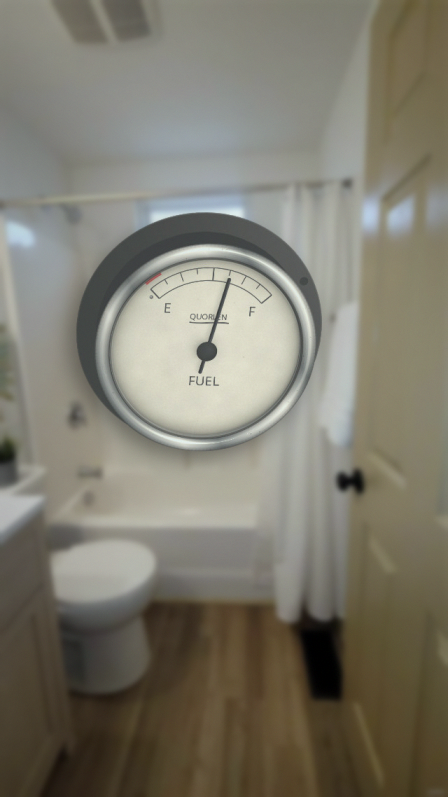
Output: value=0.625
